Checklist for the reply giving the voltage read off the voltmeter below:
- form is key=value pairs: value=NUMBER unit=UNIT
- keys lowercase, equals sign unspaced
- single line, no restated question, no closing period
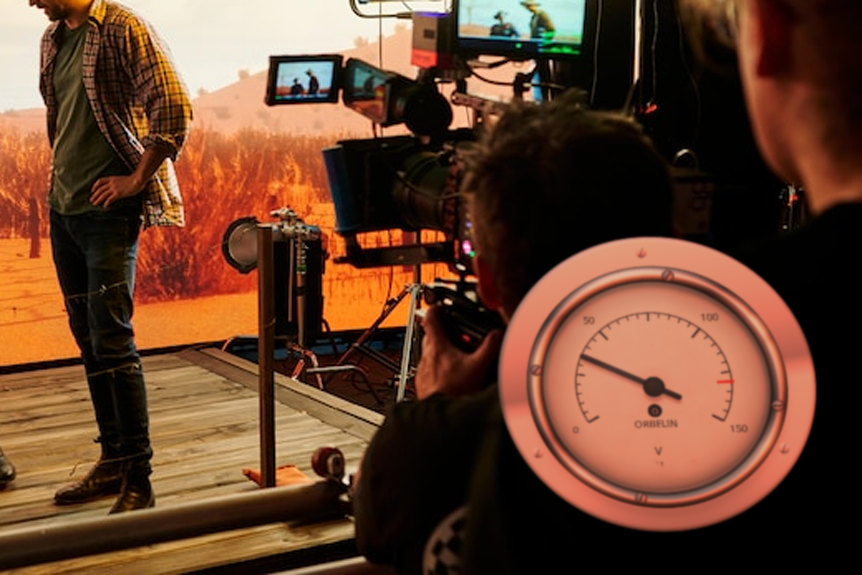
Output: value=35 unit=V
